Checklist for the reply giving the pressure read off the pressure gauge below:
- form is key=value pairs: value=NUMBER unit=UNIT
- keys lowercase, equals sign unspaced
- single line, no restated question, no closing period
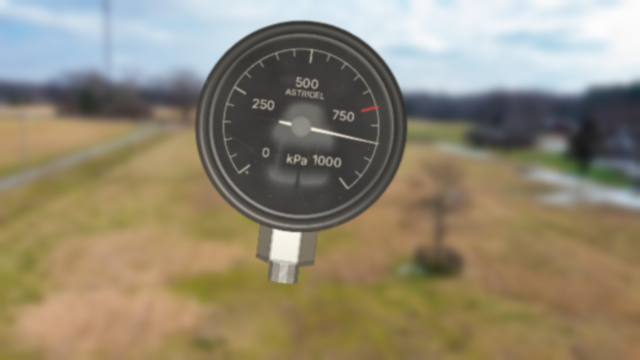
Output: value=850 unit=kPa
